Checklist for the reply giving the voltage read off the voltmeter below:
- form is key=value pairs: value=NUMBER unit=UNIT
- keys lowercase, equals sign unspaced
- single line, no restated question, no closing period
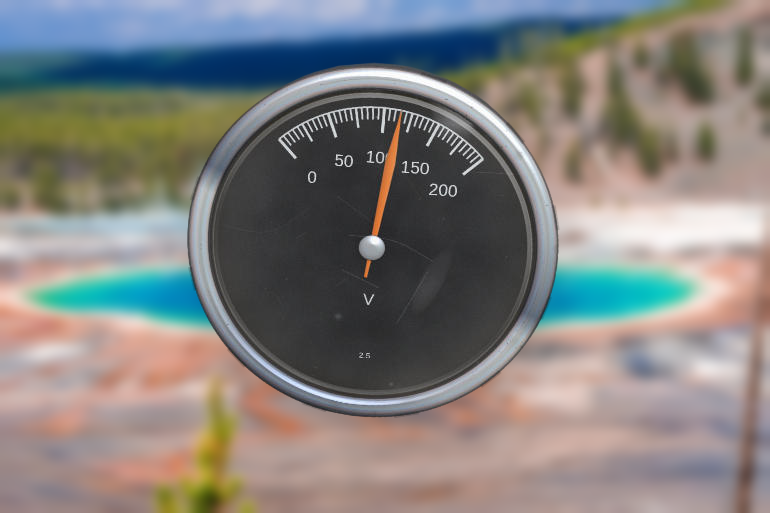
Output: value=115 unit=V
